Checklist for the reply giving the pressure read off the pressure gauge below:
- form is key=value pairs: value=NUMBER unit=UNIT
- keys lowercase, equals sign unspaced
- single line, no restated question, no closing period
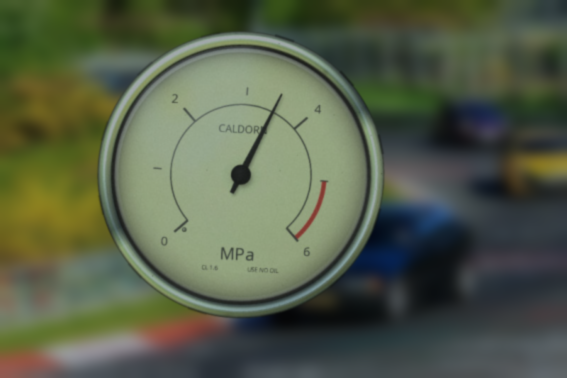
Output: value=3.5 unit=MPa
